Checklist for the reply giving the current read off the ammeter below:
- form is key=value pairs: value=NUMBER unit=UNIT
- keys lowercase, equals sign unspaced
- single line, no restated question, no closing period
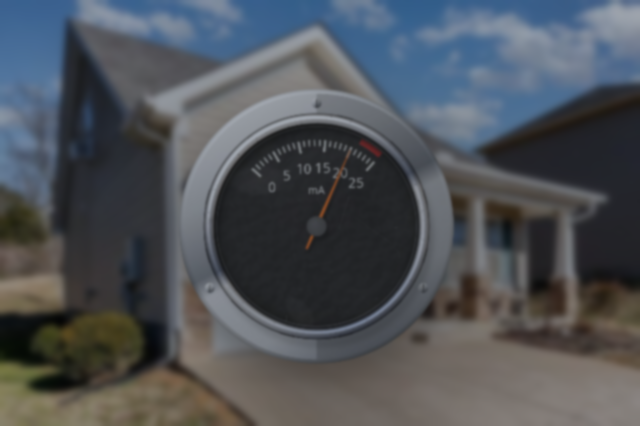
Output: value=20 unit=mA
